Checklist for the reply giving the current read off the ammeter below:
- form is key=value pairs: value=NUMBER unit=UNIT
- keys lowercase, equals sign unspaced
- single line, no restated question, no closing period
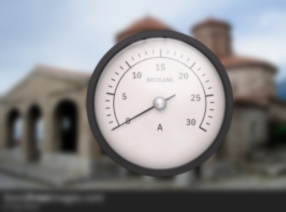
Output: value=0 unit=A
